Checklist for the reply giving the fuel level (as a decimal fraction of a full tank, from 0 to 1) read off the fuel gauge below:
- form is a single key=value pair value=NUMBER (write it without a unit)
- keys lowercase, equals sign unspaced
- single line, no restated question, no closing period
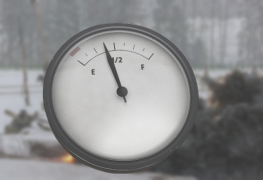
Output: value=0.375
